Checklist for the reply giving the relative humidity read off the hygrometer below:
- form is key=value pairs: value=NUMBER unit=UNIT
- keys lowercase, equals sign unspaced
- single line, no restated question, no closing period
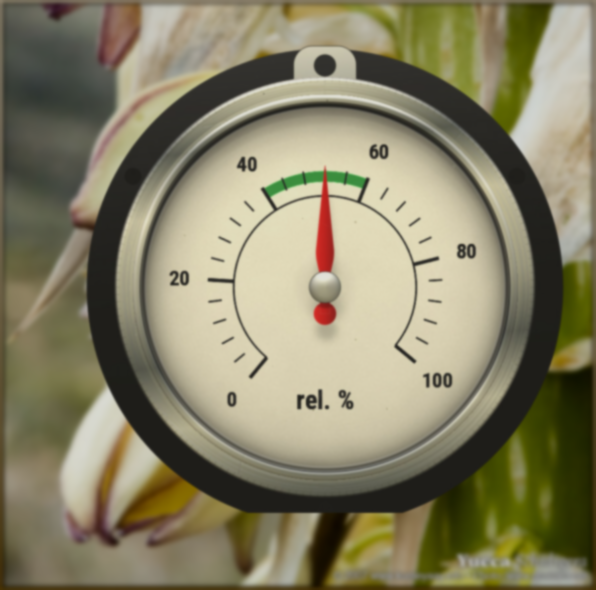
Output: value=52 unit=%
